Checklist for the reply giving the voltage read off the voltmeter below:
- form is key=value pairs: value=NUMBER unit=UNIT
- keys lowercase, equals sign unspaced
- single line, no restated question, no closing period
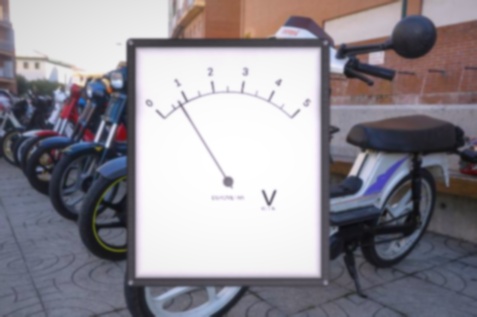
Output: value=0.75 unit=V
